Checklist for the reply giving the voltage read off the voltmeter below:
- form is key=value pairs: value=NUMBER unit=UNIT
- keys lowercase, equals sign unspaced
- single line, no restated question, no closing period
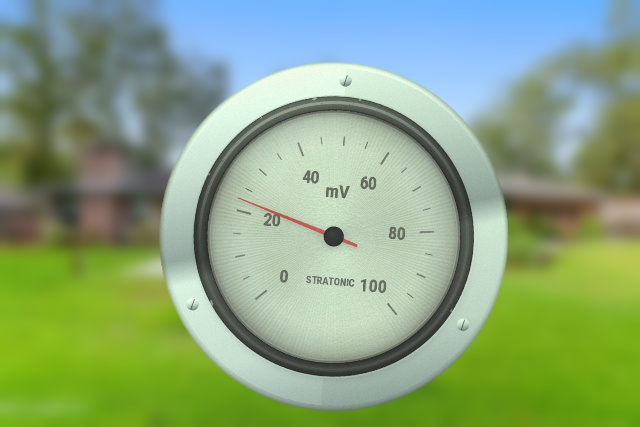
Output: value=22.5 unit=mV
